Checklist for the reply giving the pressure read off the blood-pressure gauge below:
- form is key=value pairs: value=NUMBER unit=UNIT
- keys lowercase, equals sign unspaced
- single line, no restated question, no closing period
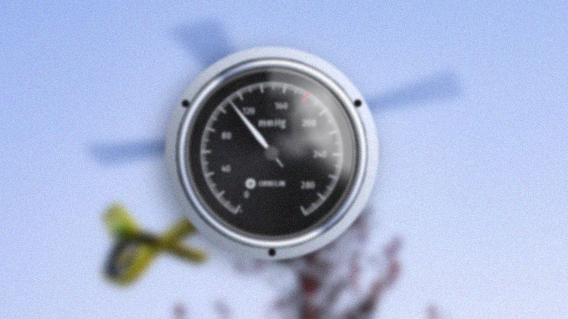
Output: value=110 unit=mmHg
